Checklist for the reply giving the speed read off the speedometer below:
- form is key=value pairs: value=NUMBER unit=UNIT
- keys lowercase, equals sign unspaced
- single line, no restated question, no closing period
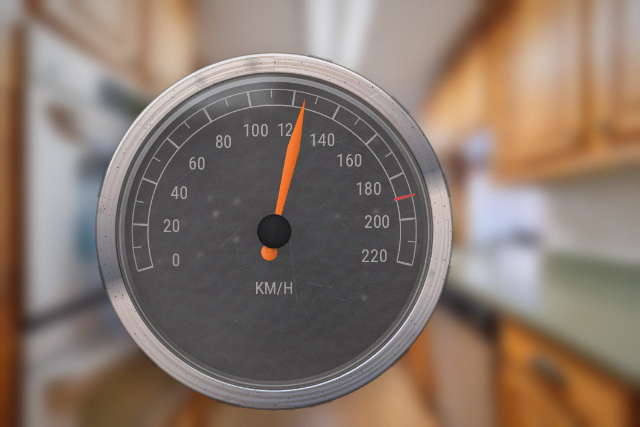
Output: value=125 unit=km/h
